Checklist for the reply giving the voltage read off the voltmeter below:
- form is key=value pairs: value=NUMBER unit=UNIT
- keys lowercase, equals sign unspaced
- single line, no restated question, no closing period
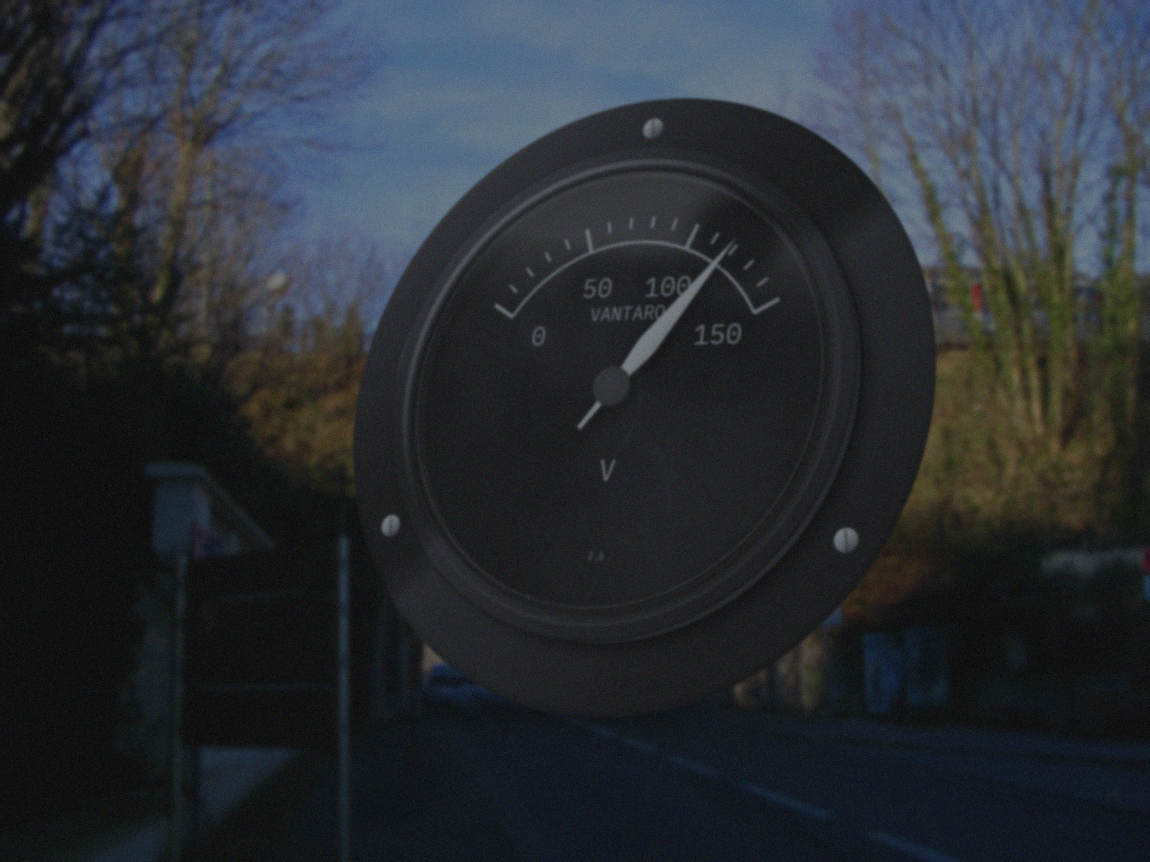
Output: value=120 unit=V
